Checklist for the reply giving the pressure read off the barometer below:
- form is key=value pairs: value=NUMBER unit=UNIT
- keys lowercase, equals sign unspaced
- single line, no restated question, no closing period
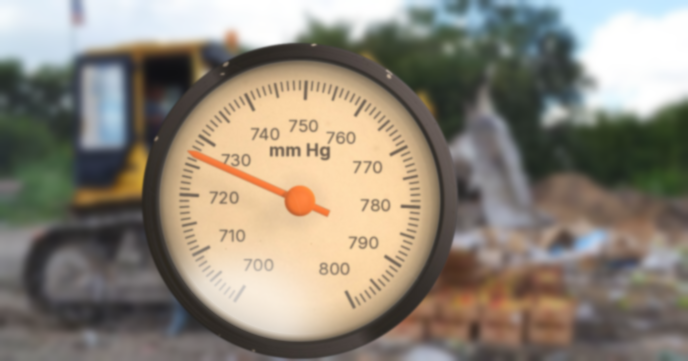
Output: value=727 unit=mmHg
